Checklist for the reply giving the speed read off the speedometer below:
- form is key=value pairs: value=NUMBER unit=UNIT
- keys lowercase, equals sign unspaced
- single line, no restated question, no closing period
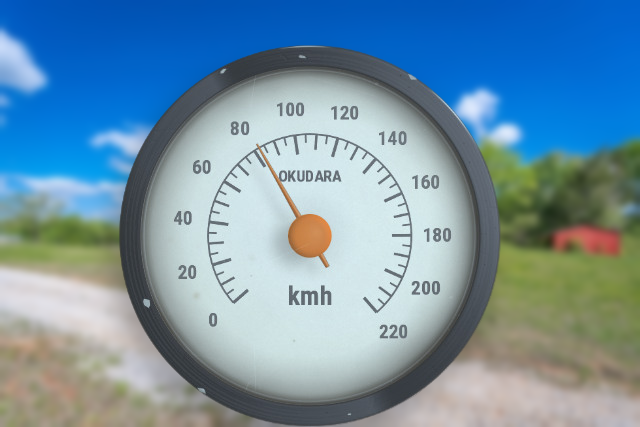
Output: value=82.5 unit=km/h
